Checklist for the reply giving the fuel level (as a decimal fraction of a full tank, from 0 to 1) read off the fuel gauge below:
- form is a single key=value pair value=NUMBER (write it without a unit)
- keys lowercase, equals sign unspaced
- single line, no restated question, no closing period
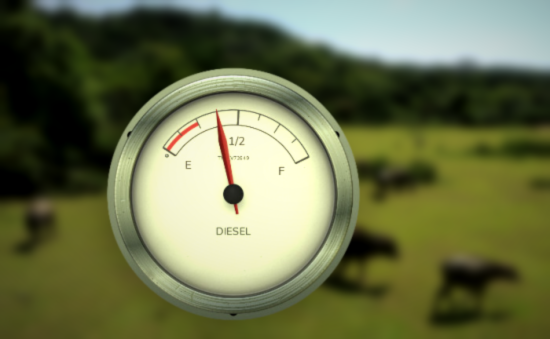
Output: value=0.375
